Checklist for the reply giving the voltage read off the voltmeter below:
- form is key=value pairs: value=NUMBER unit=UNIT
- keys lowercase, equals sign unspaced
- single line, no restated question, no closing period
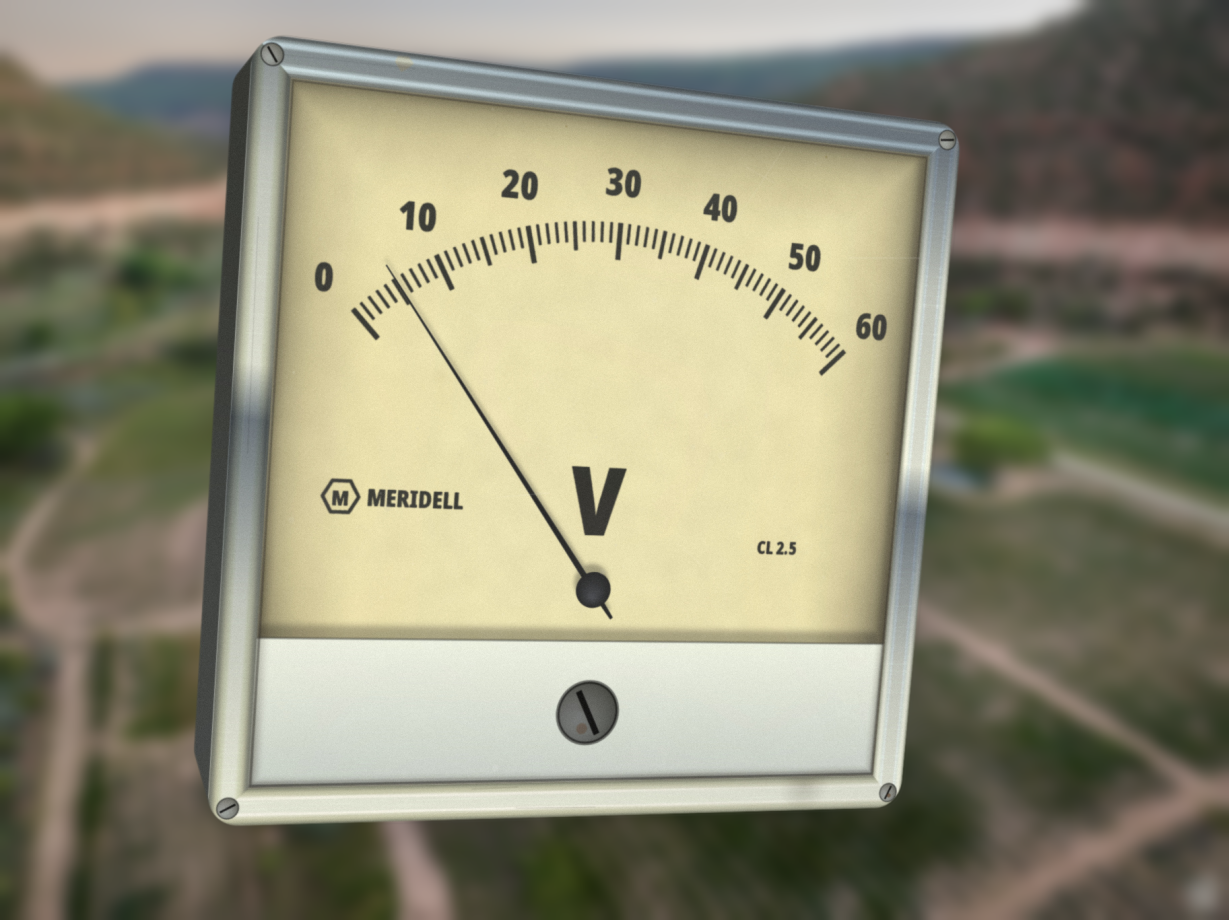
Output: value=5 unit=V
